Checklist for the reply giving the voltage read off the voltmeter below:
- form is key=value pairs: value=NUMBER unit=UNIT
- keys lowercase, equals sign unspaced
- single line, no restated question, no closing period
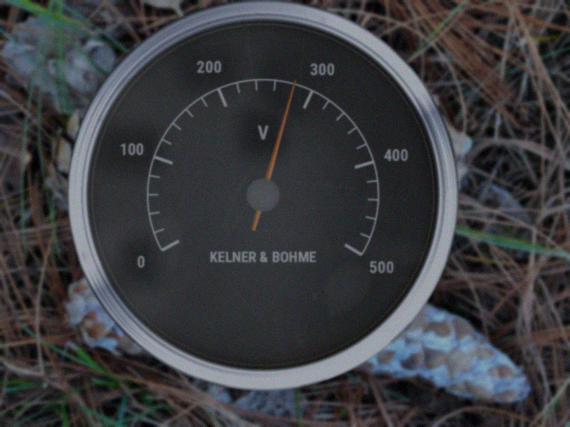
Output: value=280 unit=V
